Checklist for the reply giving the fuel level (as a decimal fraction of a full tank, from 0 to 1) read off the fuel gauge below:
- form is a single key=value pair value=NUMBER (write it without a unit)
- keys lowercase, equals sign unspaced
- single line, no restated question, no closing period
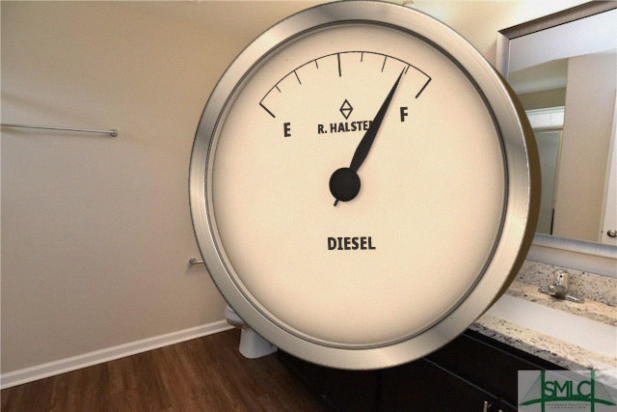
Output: value=0.875
